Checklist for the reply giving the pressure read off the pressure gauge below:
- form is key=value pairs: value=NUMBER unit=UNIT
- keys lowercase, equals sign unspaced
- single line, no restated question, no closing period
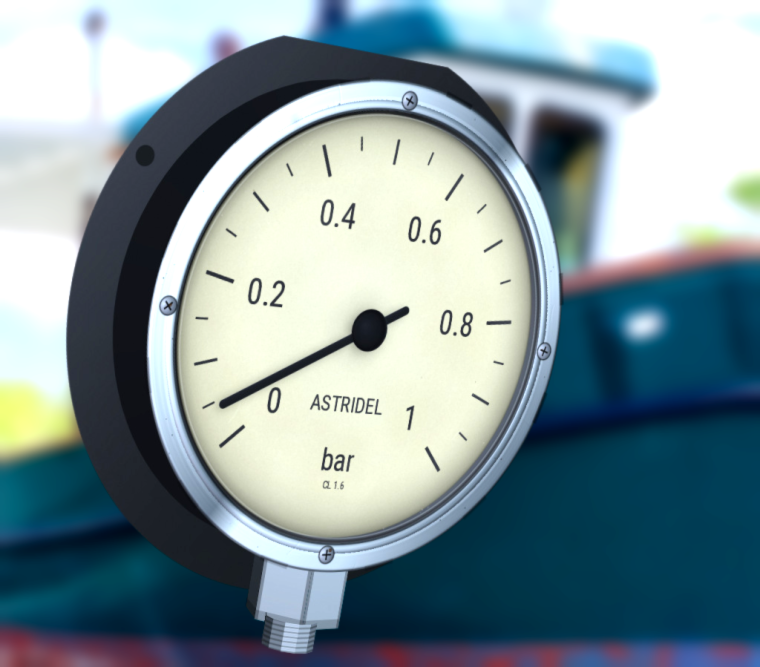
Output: value=0.05 unit=bar
